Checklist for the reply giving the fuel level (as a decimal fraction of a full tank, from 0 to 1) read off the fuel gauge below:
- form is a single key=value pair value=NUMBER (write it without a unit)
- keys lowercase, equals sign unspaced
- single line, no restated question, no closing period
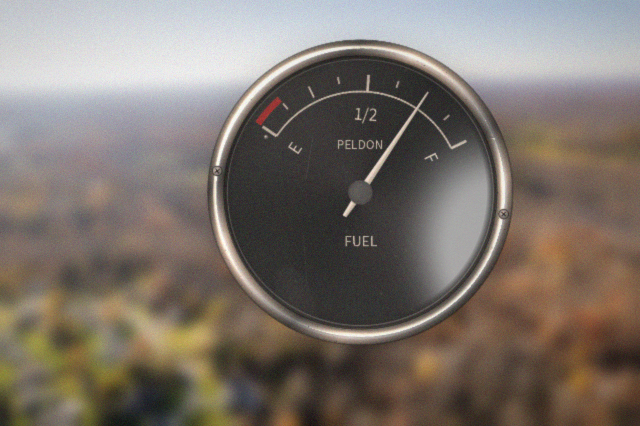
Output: value=0.75
